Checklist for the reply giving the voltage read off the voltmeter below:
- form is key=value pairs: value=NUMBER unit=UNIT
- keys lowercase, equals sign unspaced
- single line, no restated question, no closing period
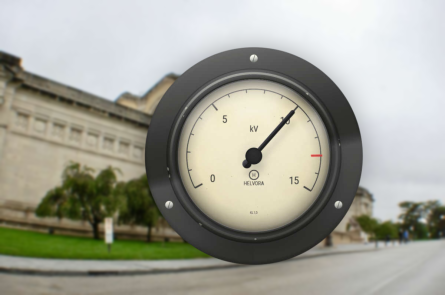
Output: value=10 unit=kV
